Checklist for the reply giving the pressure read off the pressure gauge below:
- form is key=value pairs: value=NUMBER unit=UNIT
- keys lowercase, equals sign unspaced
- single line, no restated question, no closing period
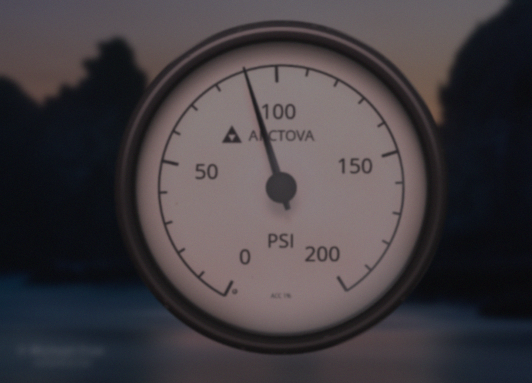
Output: value=90 unit=psi
